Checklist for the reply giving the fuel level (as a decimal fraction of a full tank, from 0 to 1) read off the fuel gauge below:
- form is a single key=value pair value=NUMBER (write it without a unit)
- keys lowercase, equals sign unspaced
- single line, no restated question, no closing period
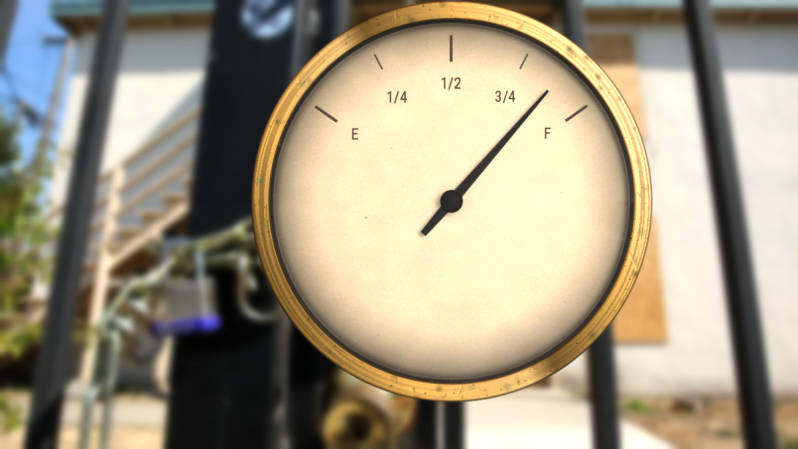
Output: value=0.875
